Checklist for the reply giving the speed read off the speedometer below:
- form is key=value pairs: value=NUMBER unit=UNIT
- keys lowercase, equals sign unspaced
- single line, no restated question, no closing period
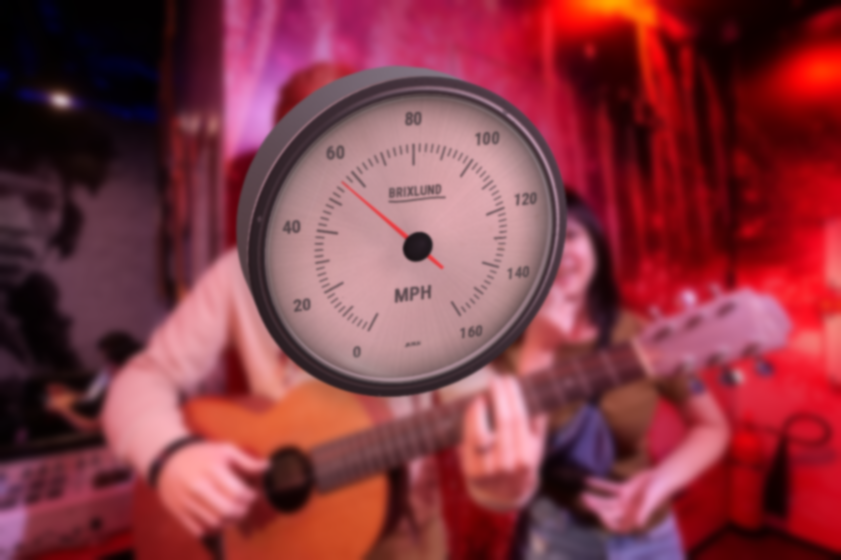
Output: value=56 unit=mph
